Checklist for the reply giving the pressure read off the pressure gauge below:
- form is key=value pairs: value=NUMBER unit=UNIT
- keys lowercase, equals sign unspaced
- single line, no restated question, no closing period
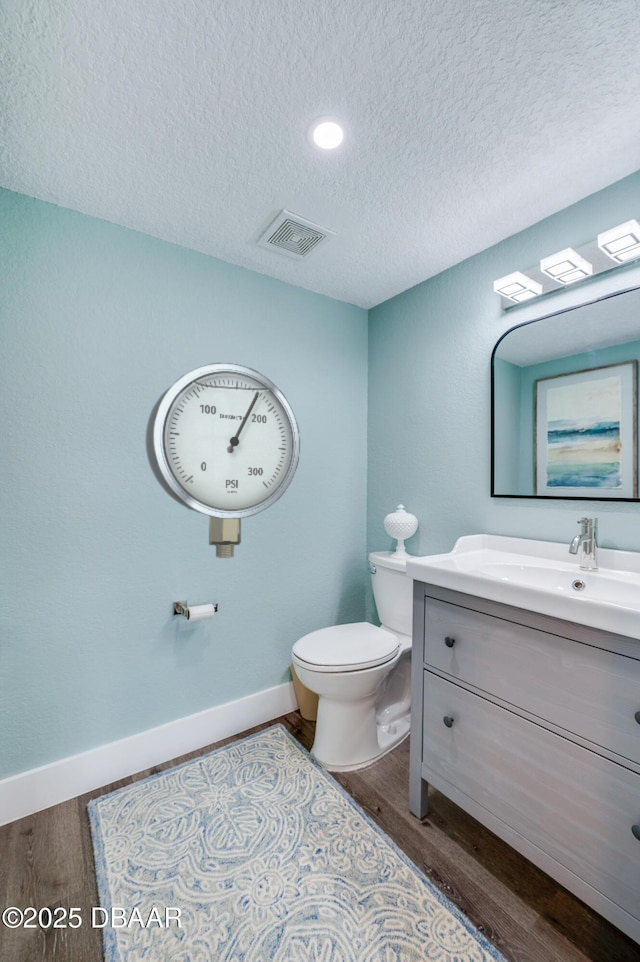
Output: value=175 unit=psi
